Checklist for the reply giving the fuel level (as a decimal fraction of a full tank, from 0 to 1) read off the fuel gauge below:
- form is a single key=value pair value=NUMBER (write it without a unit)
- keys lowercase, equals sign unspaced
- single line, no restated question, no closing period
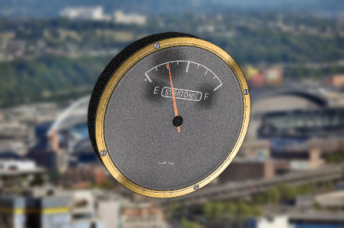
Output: value=0.25
